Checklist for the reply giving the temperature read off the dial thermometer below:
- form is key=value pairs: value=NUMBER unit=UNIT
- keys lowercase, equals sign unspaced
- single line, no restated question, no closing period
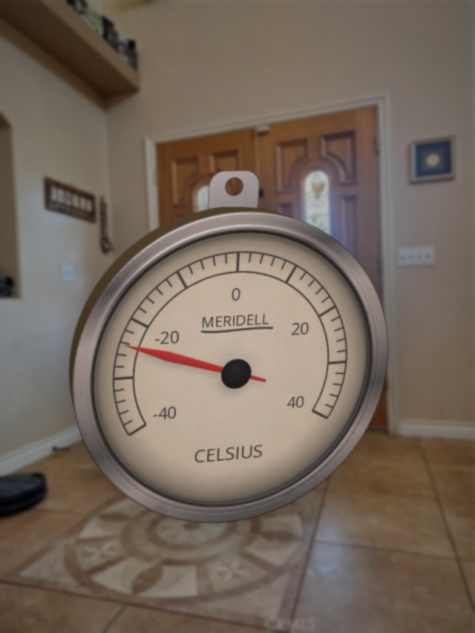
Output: value=-24 unit=°C
